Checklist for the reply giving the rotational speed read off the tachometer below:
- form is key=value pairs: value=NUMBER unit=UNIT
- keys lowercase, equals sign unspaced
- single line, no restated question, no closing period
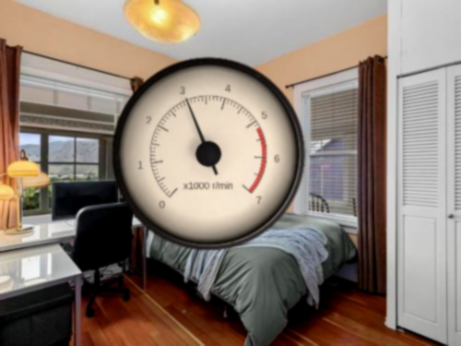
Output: value=3000 unit=rpm
